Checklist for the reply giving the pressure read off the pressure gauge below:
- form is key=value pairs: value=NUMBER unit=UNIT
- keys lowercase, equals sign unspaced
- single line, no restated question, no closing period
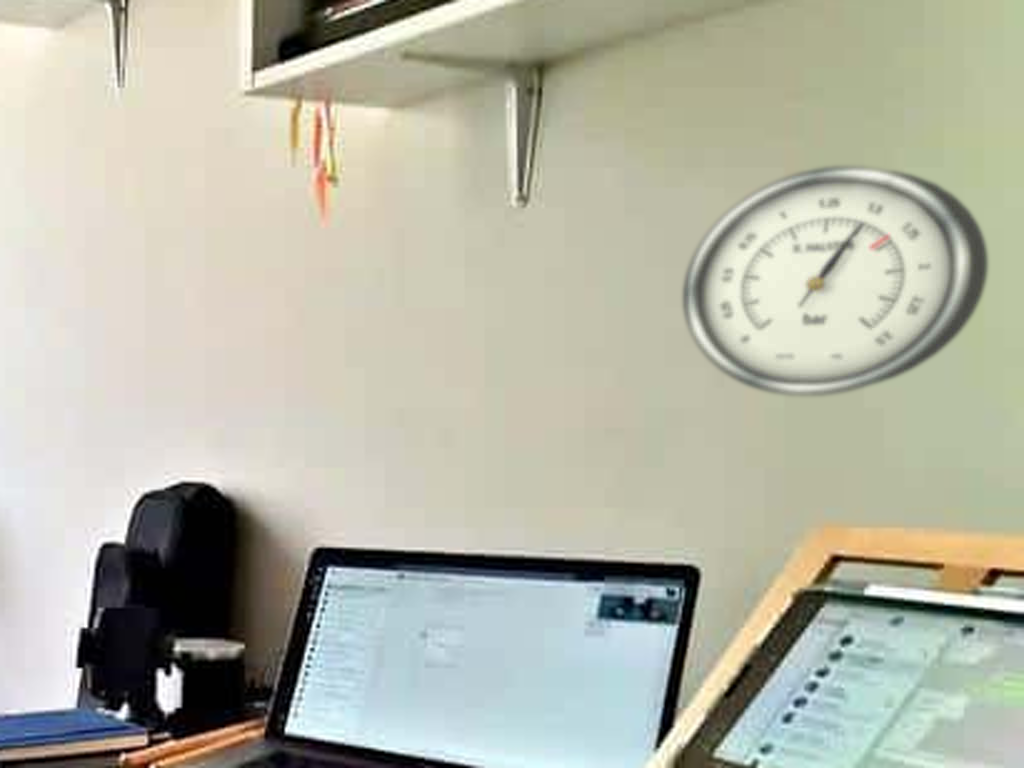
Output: value=1.5 unit=bar
